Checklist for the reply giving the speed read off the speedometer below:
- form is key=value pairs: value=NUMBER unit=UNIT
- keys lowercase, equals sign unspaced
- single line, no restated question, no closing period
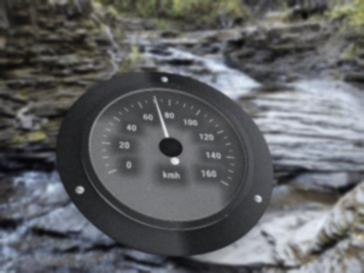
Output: value=70 unit=km/h
